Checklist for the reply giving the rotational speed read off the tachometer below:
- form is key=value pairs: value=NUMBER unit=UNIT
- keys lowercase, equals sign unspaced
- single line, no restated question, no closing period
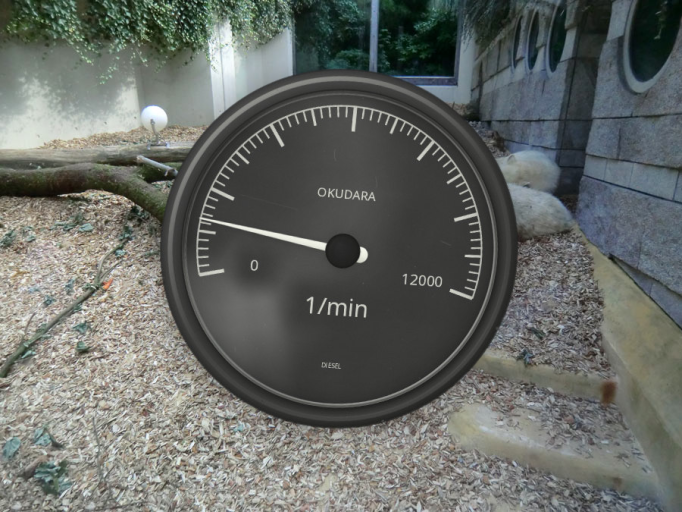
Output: value=1300 unit=rpm
